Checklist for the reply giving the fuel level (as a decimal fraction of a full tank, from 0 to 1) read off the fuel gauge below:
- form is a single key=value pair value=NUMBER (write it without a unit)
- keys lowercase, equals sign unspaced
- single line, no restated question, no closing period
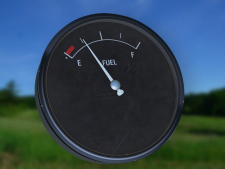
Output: value=0.25
